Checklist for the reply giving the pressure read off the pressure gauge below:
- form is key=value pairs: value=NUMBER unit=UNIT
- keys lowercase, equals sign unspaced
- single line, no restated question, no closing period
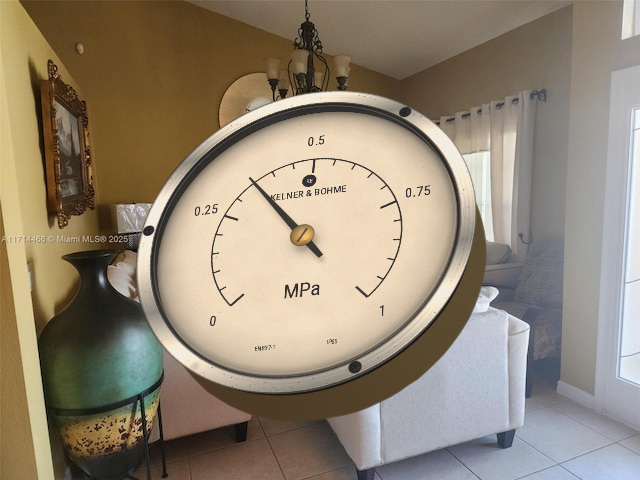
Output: value=0.35 unit=MPa
